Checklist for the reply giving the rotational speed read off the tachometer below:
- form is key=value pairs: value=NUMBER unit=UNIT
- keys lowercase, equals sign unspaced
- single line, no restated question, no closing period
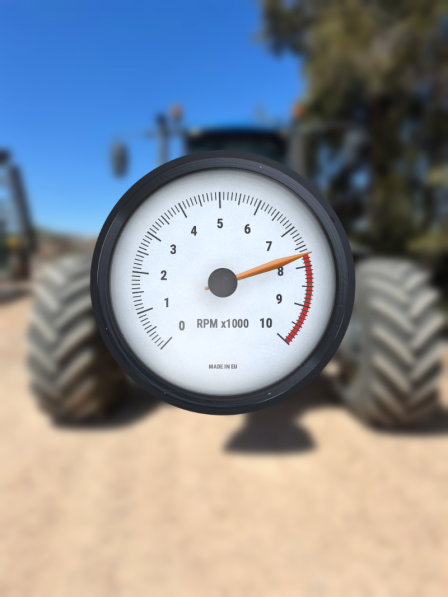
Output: value=7700 unit=rpm
